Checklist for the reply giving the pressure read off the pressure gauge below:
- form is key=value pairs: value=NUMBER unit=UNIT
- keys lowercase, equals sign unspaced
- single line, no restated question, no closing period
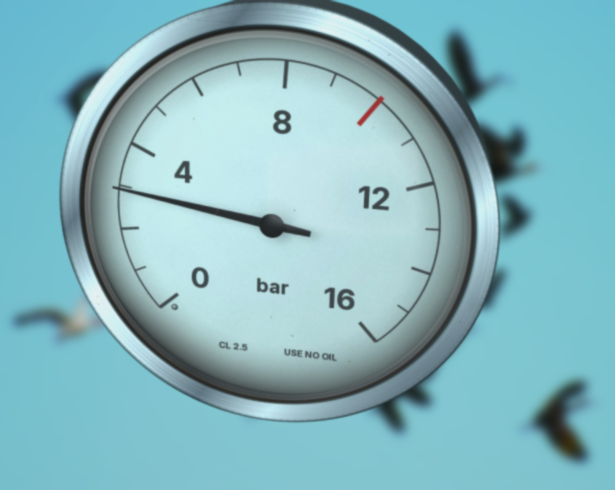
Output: value=3 unit=bar
